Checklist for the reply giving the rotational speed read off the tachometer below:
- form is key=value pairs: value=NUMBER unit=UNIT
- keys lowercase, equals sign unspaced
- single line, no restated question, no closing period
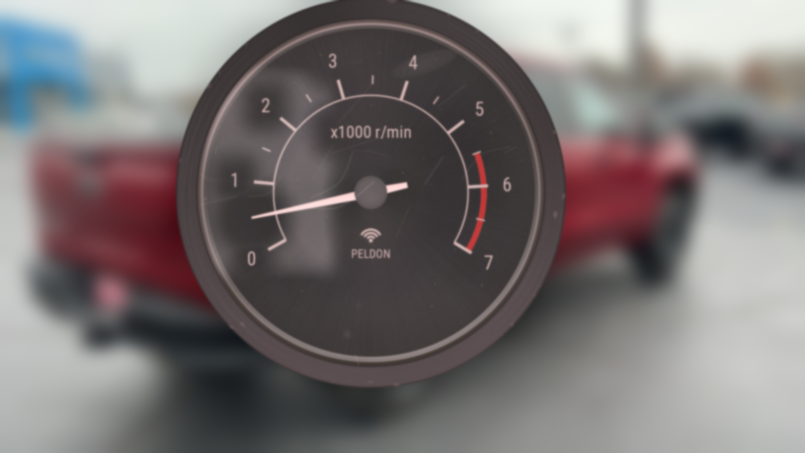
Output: value=500 unit=rpm
